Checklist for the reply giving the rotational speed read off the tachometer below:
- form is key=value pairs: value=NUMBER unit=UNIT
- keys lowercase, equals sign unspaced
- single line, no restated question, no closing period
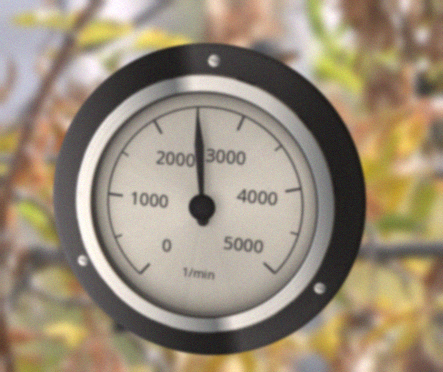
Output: value=2500 unit=rpm
